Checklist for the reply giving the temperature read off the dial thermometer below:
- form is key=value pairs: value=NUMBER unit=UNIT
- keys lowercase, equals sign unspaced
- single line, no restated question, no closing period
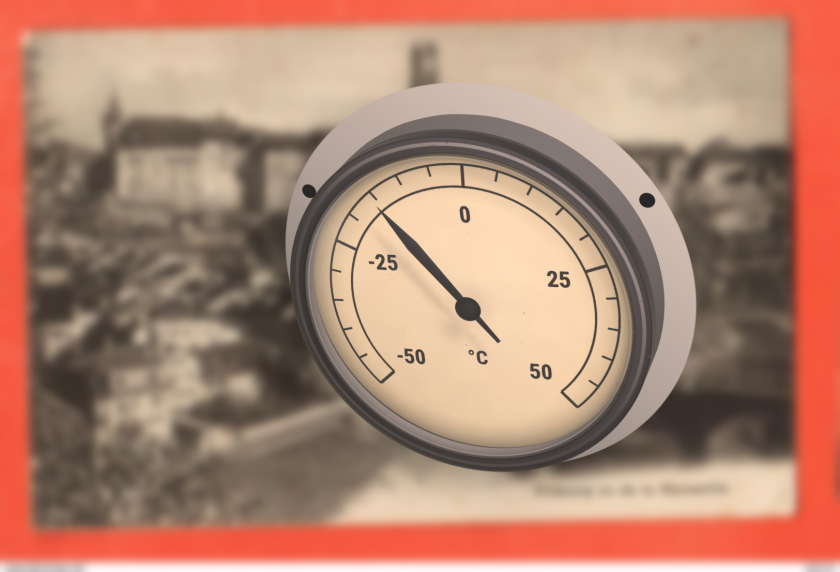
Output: value=-15 unit=°C
